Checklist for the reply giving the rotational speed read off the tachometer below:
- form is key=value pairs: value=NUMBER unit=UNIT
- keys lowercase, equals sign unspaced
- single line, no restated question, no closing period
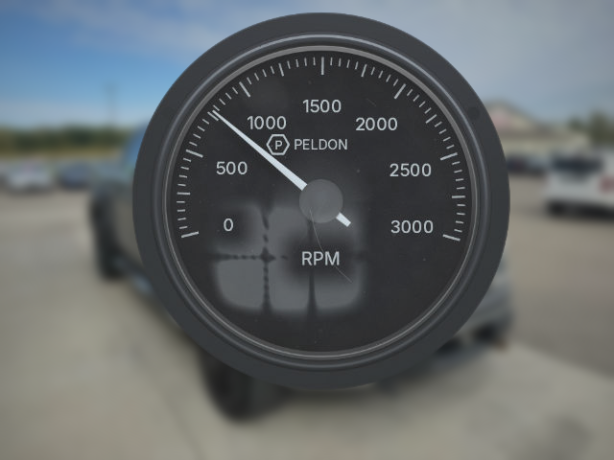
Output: value=775 unit=rpm
